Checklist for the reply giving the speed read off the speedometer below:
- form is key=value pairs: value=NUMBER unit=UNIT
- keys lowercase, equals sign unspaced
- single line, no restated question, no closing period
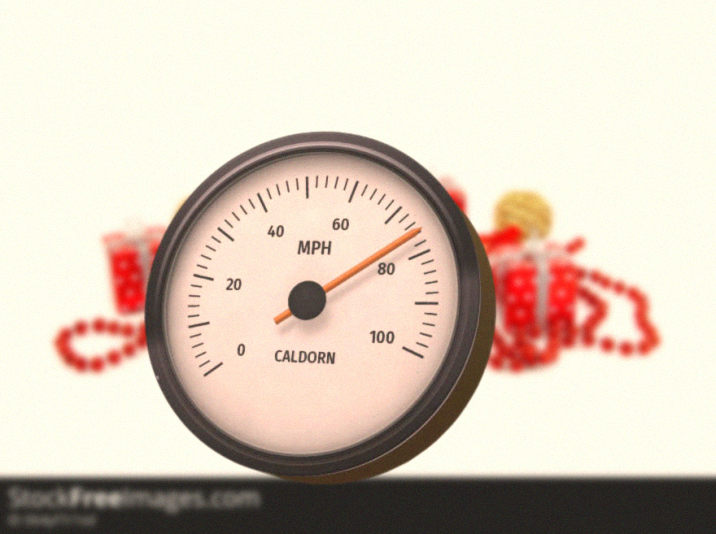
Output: value=76 unit=mph
